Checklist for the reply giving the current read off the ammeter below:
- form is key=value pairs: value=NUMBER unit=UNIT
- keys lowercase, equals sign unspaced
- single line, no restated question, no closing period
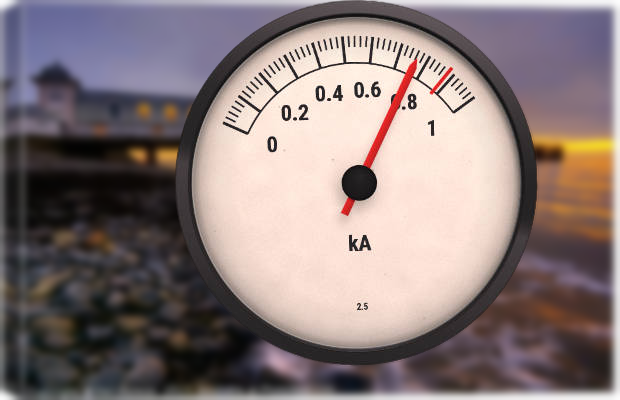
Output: value=0.76 unit=kA
